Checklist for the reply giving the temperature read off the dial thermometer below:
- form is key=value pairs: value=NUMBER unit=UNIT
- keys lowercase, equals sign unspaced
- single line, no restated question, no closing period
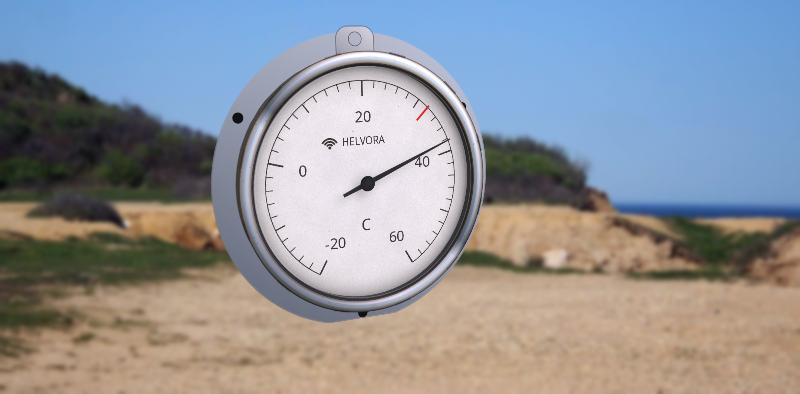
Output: value=38 unit=°C
